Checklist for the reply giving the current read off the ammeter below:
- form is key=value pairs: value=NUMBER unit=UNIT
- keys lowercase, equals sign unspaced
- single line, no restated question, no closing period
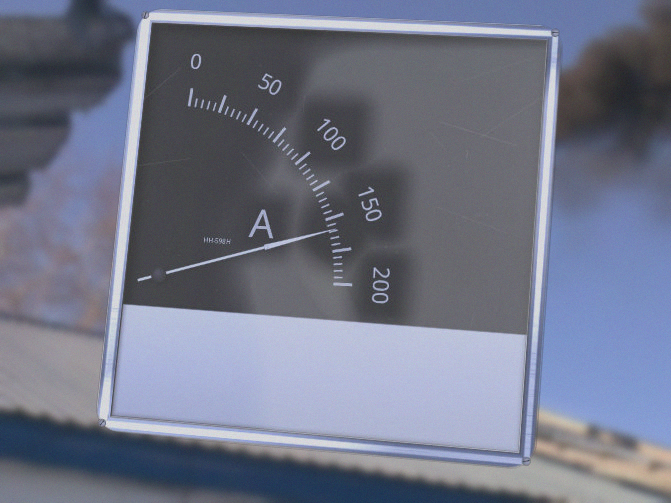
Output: value=160 unit=A
